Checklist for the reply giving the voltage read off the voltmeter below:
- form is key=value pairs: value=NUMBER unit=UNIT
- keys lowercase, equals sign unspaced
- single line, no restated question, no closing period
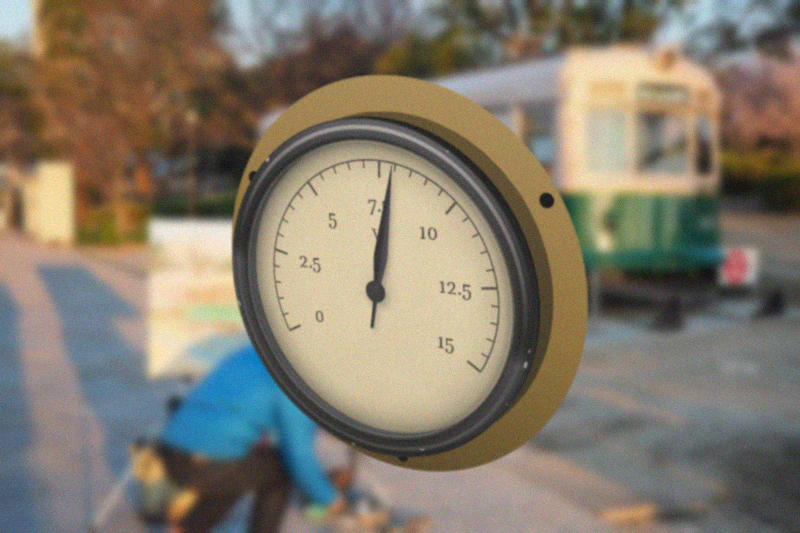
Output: value=8 unit=V
